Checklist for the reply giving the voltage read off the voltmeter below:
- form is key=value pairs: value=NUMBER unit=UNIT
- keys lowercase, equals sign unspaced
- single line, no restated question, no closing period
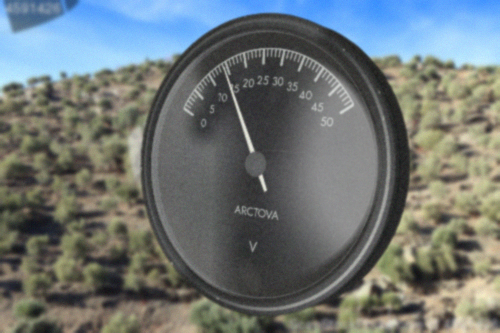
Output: value=15 unit=V
